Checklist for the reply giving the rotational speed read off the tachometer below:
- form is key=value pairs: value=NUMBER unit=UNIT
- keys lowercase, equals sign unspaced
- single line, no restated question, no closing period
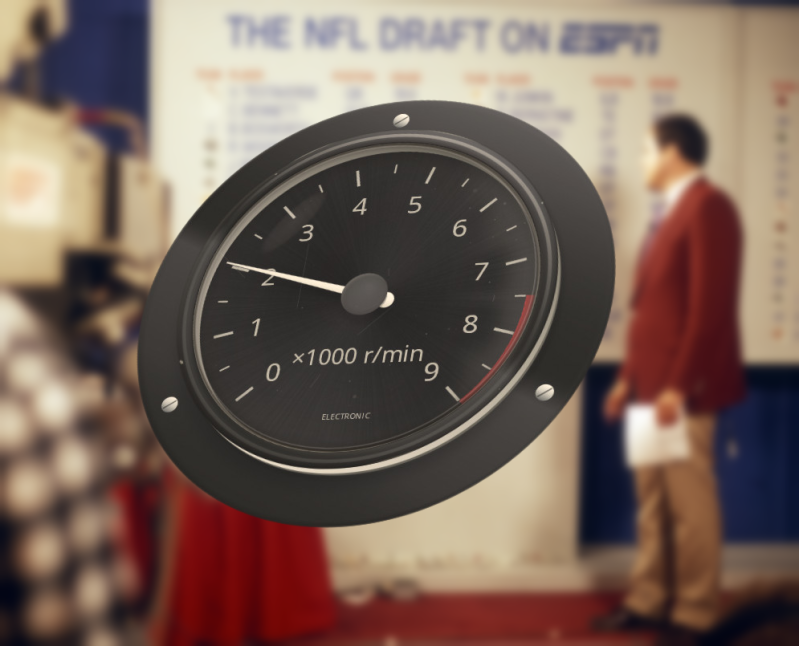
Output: value=2000 unit=rpm
